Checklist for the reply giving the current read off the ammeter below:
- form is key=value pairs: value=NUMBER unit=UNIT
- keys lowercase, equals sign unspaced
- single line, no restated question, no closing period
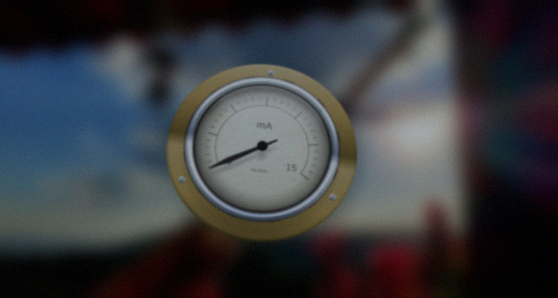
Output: value=0 unit=mA
